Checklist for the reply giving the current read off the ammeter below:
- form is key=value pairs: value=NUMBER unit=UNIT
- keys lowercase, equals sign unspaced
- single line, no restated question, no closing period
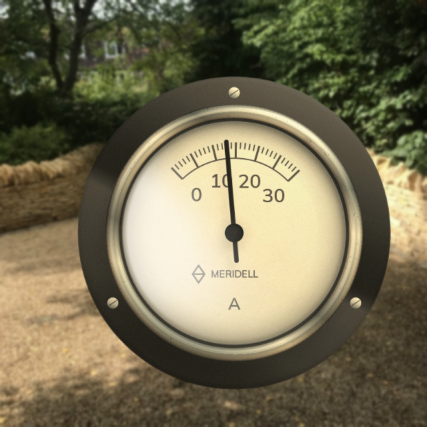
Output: value=13 unit=A
